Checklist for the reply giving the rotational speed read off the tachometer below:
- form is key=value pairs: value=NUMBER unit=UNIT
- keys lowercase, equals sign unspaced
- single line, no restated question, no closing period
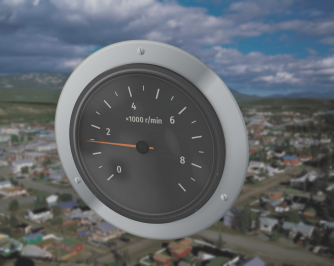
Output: value=1500 unit=rpm
